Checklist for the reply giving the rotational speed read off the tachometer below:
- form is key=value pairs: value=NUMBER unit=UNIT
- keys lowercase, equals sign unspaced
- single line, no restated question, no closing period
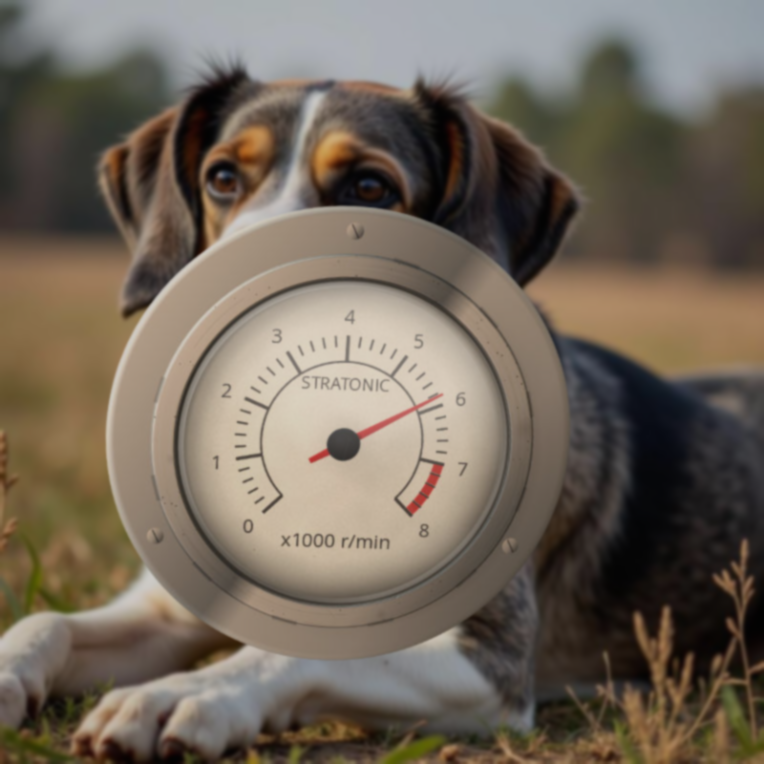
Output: value=5800 unit=rpm
